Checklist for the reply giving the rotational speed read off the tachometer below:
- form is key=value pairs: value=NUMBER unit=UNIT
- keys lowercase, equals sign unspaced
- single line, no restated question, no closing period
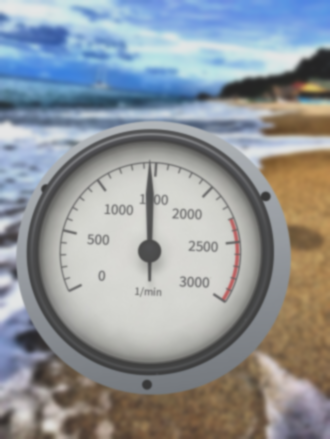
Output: value=1450 unit=rpm
